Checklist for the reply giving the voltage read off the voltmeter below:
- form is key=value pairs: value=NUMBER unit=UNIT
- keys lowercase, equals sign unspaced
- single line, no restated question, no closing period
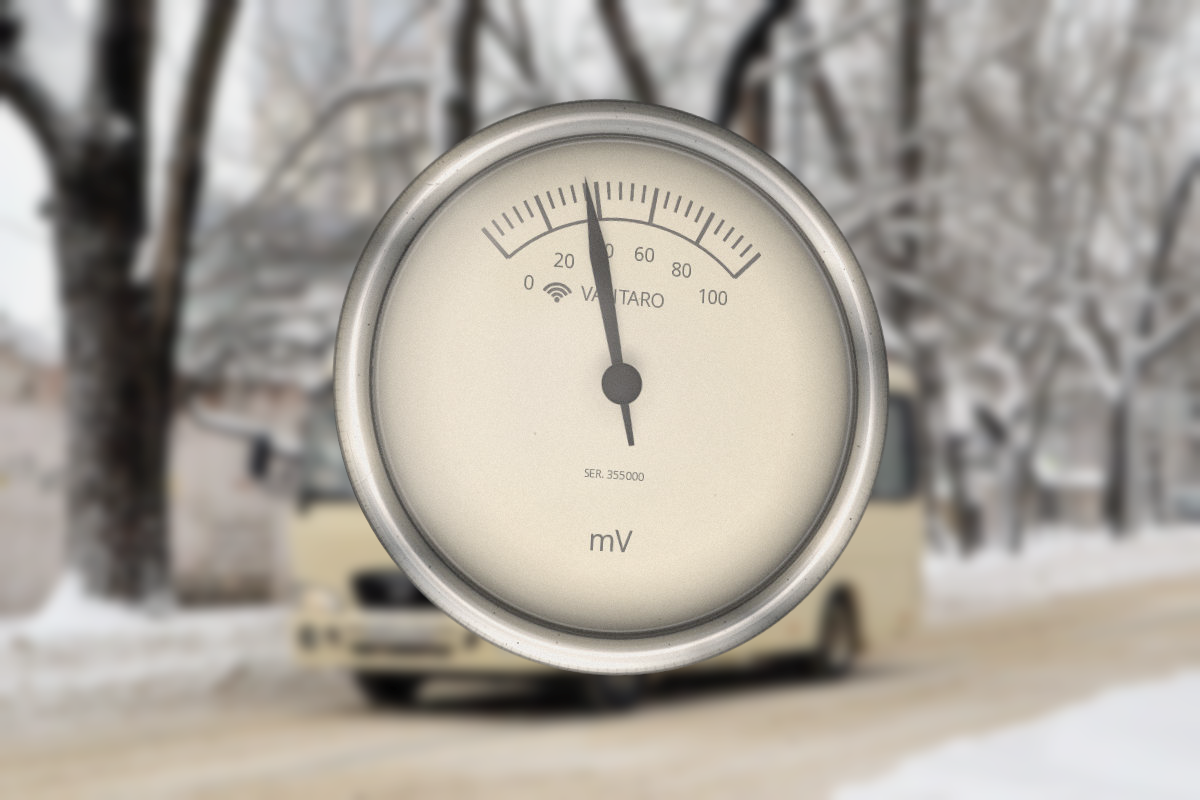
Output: value=36 unit=mV
